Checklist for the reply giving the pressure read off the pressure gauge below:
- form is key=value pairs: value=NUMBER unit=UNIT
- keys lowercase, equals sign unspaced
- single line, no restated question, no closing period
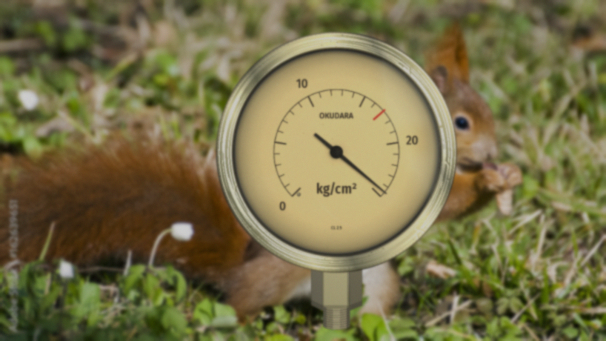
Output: value=24.5 unit=kg/cm²
